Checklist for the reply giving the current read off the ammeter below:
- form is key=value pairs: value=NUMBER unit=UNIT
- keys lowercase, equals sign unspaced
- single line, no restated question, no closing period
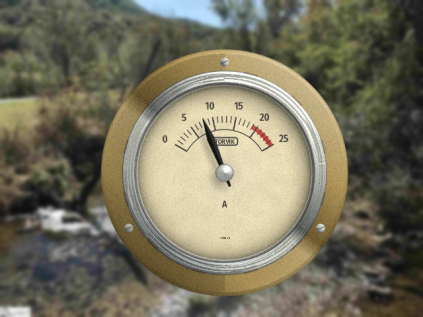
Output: value=8 unit=A
